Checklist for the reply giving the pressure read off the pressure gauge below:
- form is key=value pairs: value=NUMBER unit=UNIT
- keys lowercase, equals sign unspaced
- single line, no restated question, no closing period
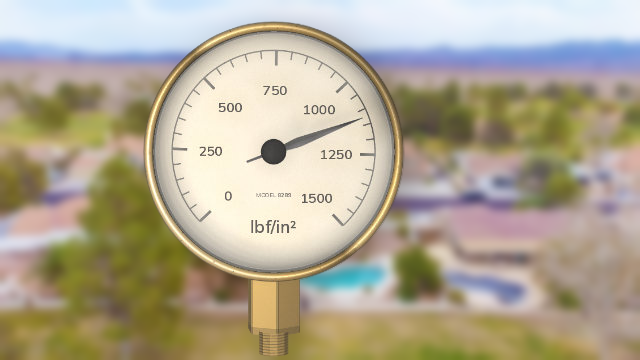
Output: value=1125 unit=psi
